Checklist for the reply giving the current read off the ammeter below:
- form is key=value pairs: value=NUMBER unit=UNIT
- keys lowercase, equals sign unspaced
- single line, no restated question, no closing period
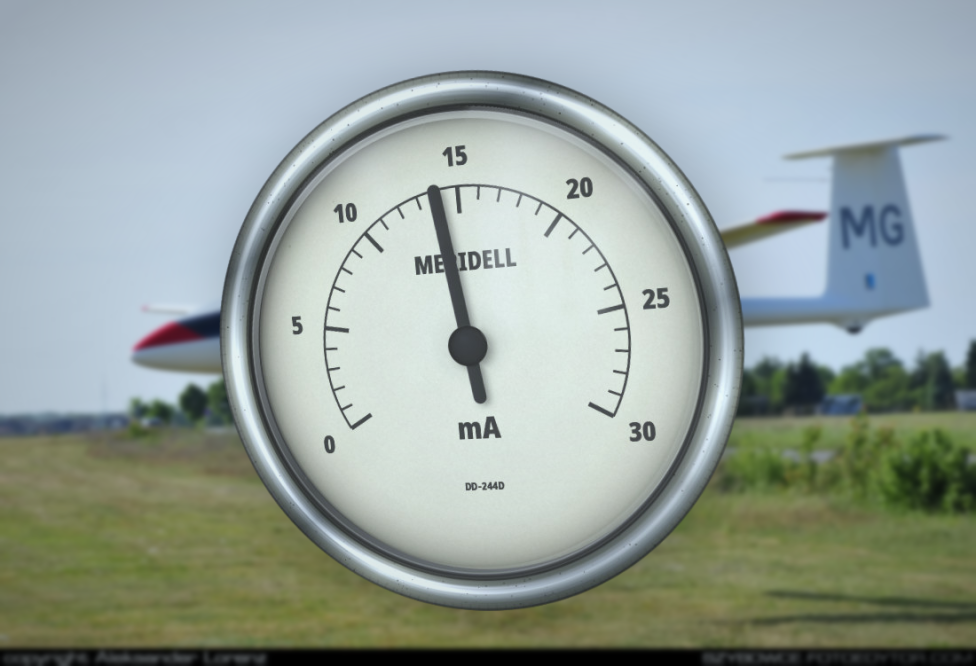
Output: value=14 unit=mA
